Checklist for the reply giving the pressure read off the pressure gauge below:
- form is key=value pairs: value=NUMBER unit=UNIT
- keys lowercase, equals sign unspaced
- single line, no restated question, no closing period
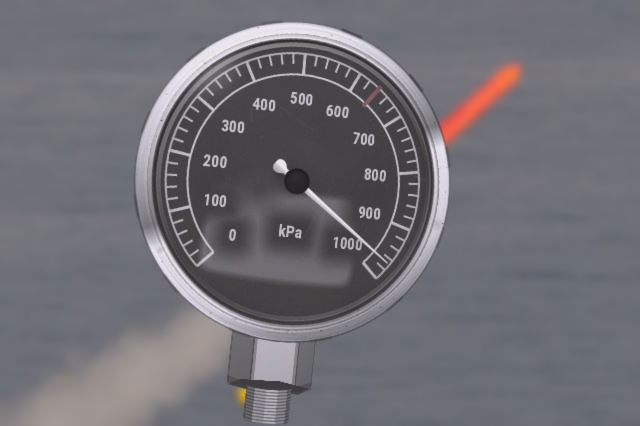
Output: value=970 unit=kPa
